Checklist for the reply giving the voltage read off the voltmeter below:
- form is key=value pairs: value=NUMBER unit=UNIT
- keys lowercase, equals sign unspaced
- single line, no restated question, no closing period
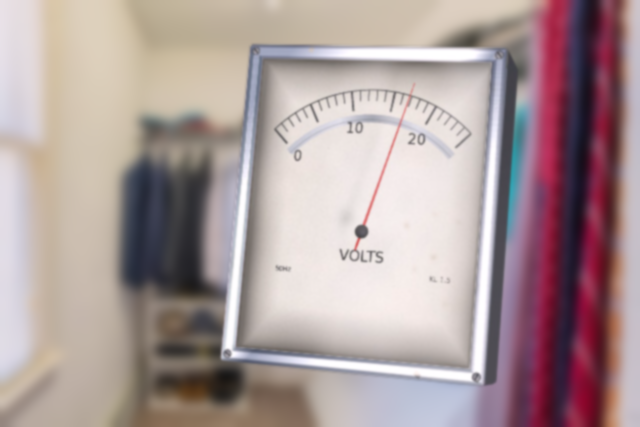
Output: value=17 unit=V
